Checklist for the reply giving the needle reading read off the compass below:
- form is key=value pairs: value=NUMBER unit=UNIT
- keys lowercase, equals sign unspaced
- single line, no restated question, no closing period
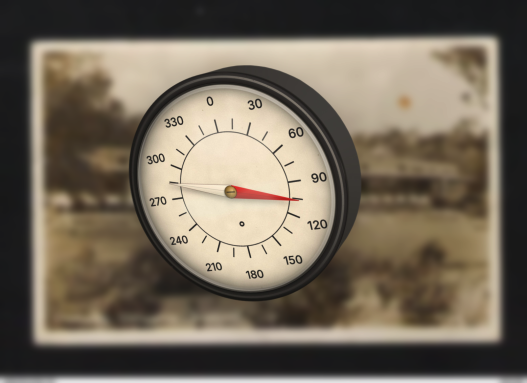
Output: value=105 unit=°
